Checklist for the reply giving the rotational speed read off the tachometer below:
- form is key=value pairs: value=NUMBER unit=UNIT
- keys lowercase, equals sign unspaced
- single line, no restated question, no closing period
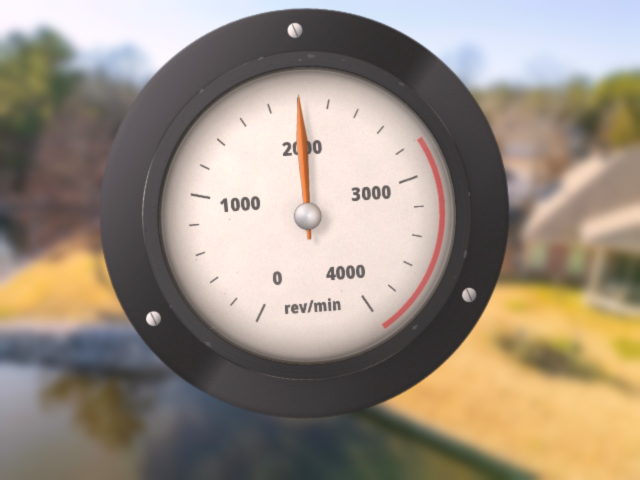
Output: value=2000 unit=rpm
